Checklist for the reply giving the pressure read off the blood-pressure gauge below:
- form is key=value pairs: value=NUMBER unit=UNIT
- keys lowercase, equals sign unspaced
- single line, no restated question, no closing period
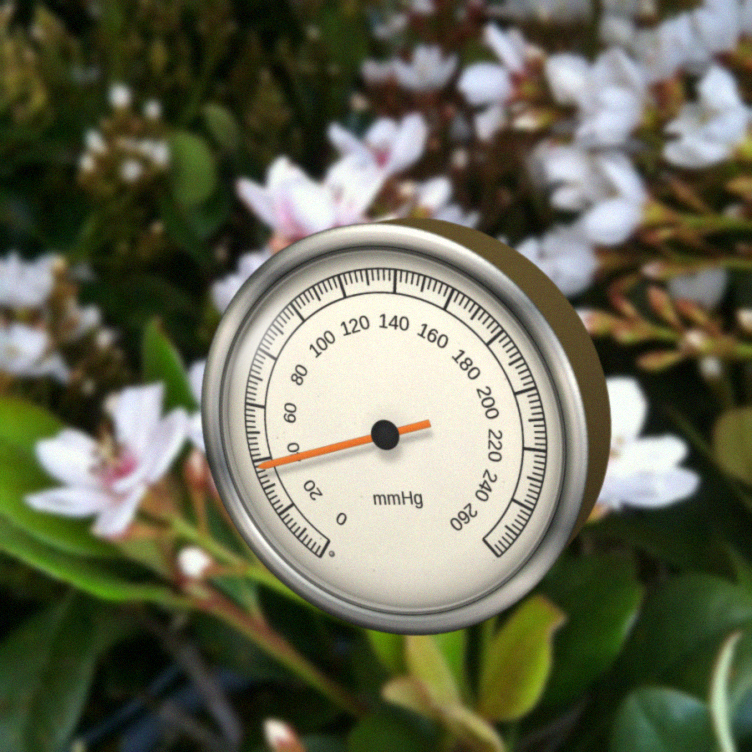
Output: value=38 unit=mmHg
